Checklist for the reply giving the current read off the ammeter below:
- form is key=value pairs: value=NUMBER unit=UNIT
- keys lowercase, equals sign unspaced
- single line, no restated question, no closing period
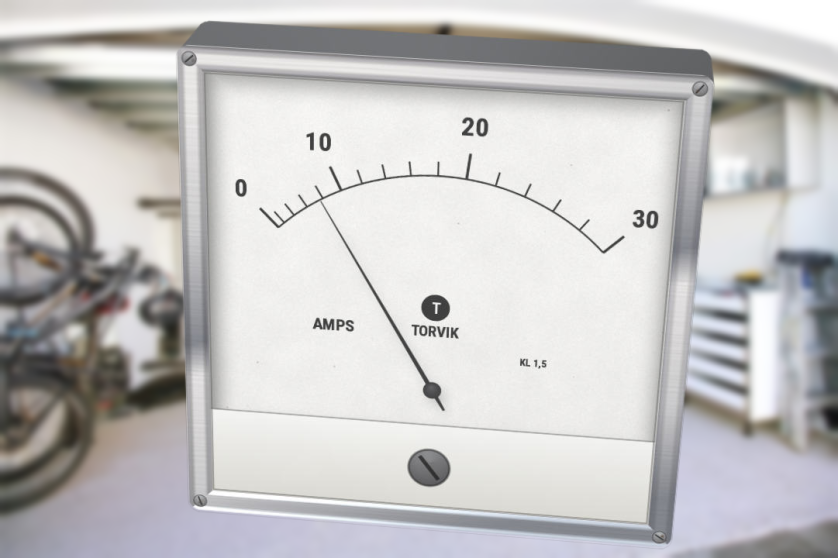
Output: value=8 unit=A
